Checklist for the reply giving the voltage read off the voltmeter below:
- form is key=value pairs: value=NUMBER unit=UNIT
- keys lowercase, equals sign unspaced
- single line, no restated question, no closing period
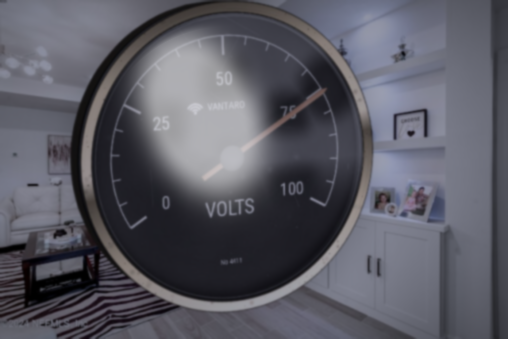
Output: value=75 unit=V
